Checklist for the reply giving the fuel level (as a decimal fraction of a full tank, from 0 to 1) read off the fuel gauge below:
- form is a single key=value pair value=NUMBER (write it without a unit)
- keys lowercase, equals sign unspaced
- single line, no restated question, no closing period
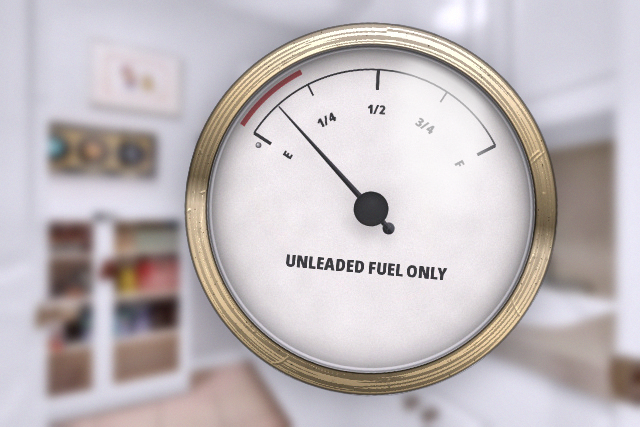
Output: value=0.125
